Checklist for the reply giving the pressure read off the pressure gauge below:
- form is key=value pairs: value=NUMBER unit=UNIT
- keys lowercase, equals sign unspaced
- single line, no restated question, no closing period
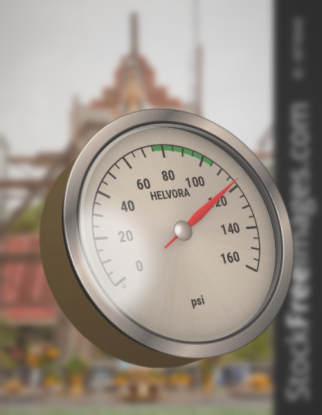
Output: value=117.5 unit=psi
